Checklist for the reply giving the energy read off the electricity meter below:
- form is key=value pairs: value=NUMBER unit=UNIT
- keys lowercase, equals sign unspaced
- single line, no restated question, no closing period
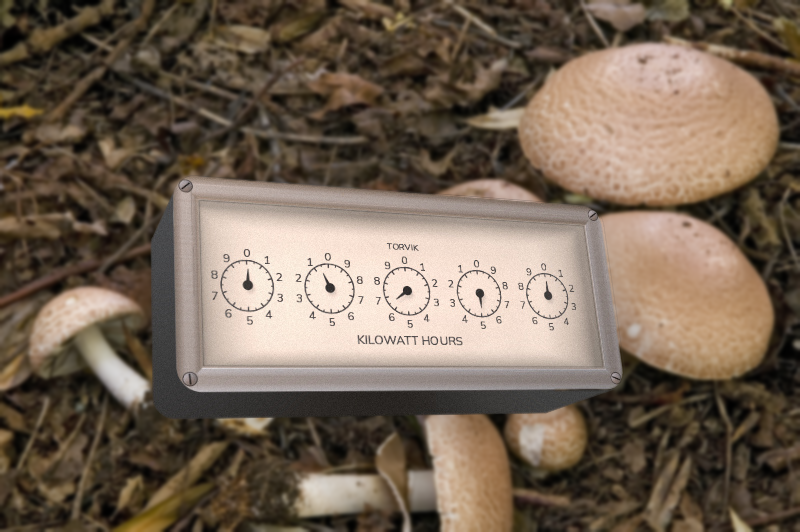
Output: value=650 unit=kWh
